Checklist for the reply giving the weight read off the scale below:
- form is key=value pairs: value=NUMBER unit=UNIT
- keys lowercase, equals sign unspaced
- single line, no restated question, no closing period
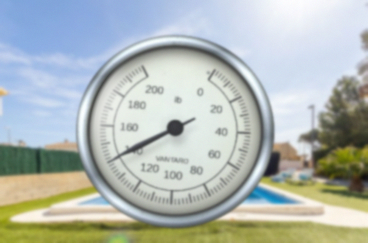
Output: value=140 unit=lb
